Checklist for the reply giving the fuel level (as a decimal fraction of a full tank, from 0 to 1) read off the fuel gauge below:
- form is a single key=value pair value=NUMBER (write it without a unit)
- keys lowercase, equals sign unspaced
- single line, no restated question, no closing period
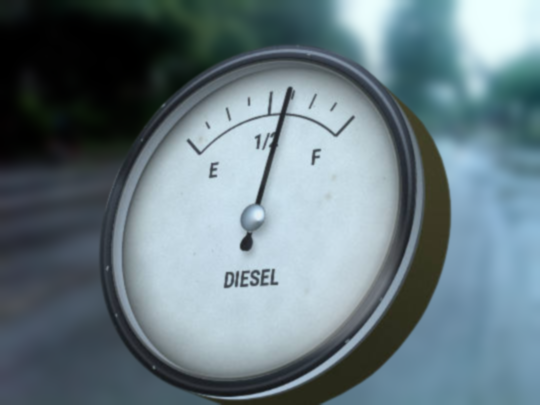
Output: value=0.625
